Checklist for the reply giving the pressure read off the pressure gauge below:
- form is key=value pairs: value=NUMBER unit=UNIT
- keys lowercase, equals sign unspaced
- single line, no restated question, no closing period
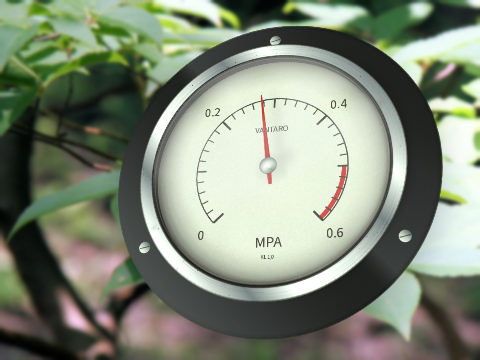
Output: value=0.28 unit=MPa
